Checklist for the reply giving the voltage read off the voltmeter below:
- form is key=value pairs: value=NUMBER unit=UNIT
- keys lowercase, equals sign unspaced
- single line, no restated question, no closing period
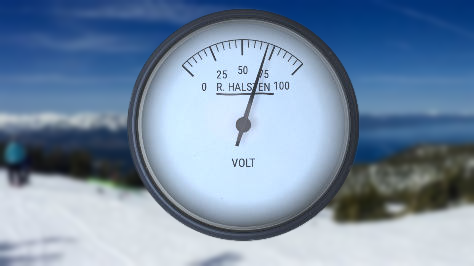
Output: value=70 unit=V
